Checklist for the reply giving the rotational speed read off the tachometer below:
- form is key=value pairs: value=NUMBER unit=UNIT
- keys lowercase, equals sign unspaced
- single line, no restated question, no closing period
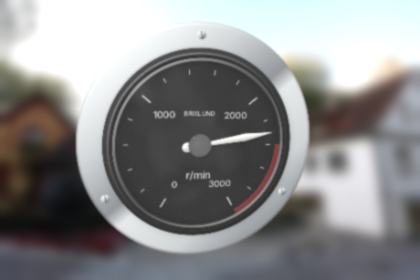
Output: value=2300 unit=rpm
